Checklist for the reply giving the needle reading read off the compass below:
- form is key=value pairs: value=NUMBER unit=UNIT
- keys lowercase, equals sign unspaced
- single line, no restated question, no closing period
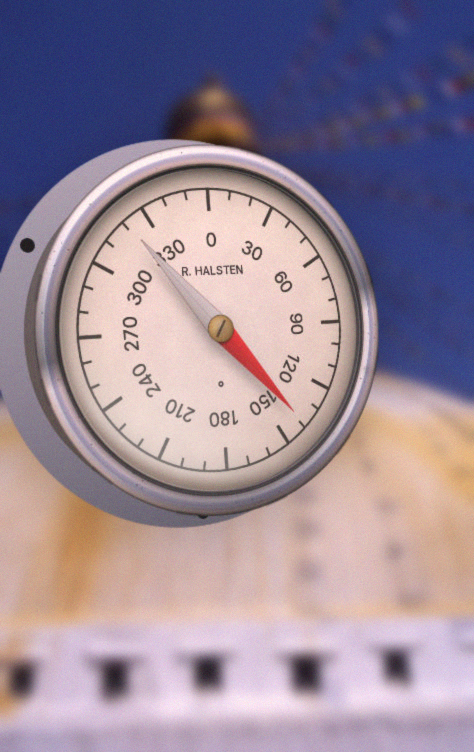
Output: value=140 unit=°
